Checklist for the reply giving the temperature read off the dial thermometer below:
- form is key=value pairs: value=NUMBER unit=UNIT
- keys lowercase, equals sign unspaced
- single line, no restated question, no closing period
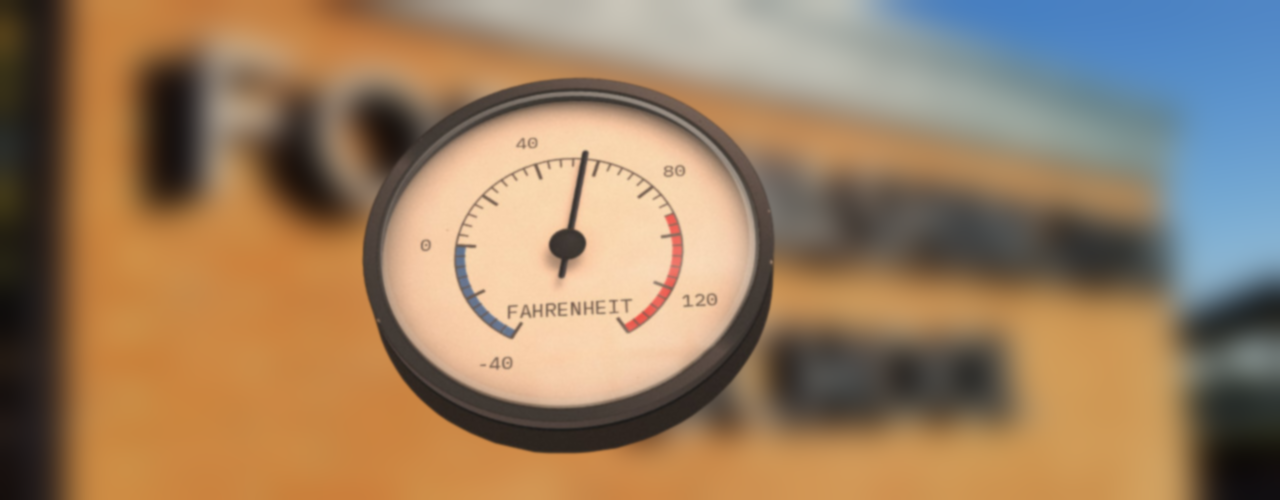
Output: value=56 unit=°F
